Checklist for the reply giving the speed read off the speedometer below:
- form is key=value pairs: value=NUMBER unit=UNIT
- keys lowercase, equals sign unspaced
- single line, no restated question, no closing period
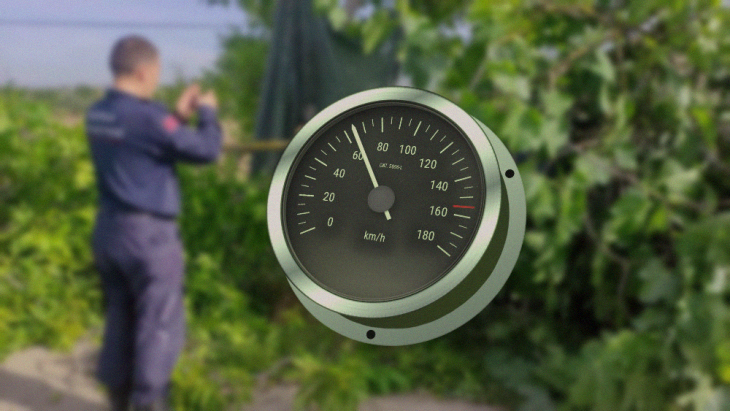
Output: value=65 unit=km/h
